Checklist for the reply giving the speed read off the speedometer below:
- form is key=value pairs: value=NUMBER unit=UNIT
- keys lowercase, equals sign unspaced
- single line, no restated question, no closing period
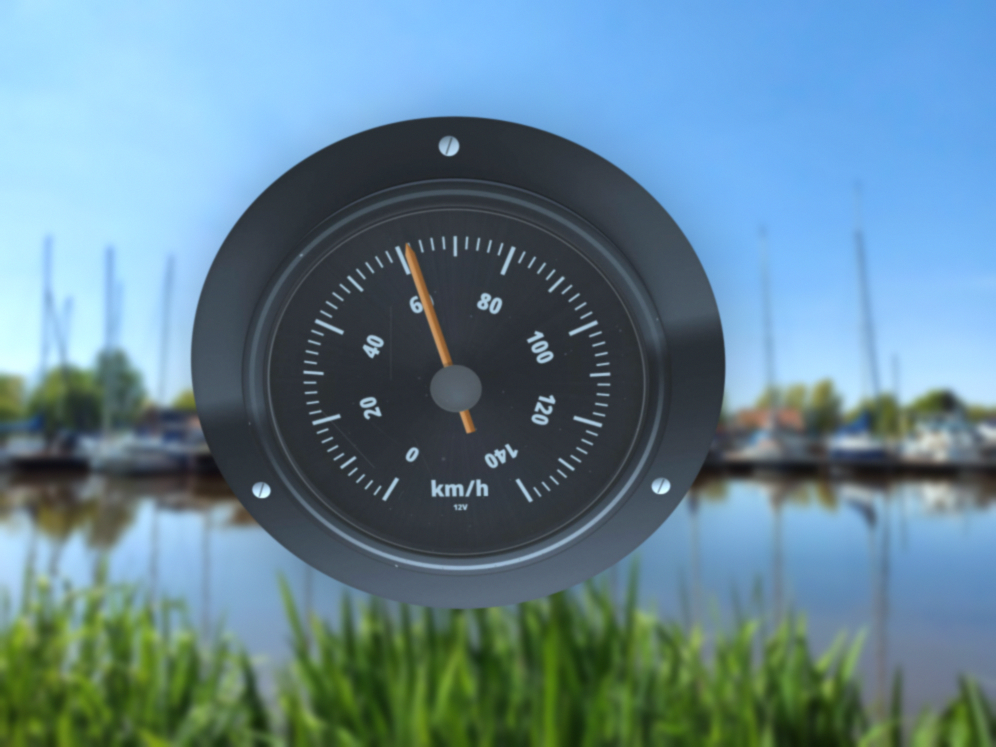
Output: value=62 unit=km/h
